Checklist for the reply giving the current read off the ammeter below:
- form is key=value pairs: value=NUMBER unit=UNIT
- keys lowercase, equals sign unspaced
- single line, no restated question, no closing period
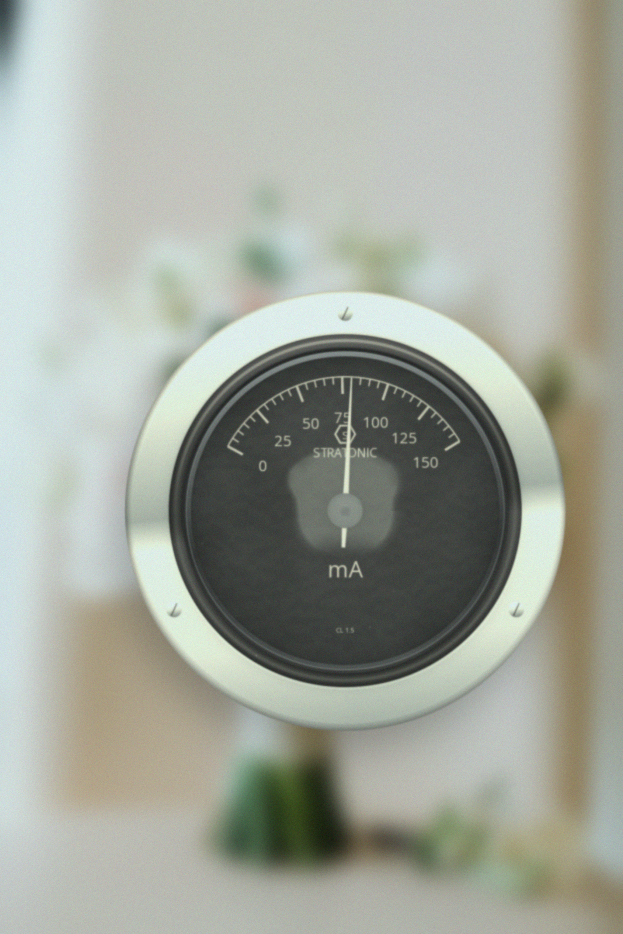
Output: value=80 unit=mA
